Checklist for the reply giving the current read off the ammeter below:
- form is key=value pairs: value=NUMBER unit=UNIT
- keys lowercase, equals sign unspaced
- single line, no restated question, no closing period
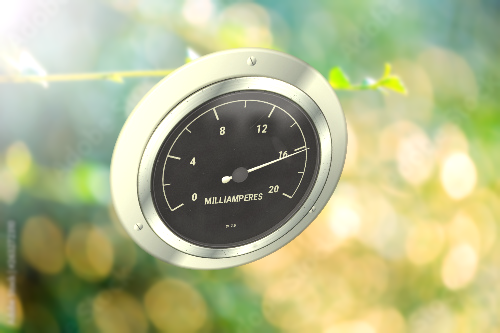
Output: value=16 unit=mA
